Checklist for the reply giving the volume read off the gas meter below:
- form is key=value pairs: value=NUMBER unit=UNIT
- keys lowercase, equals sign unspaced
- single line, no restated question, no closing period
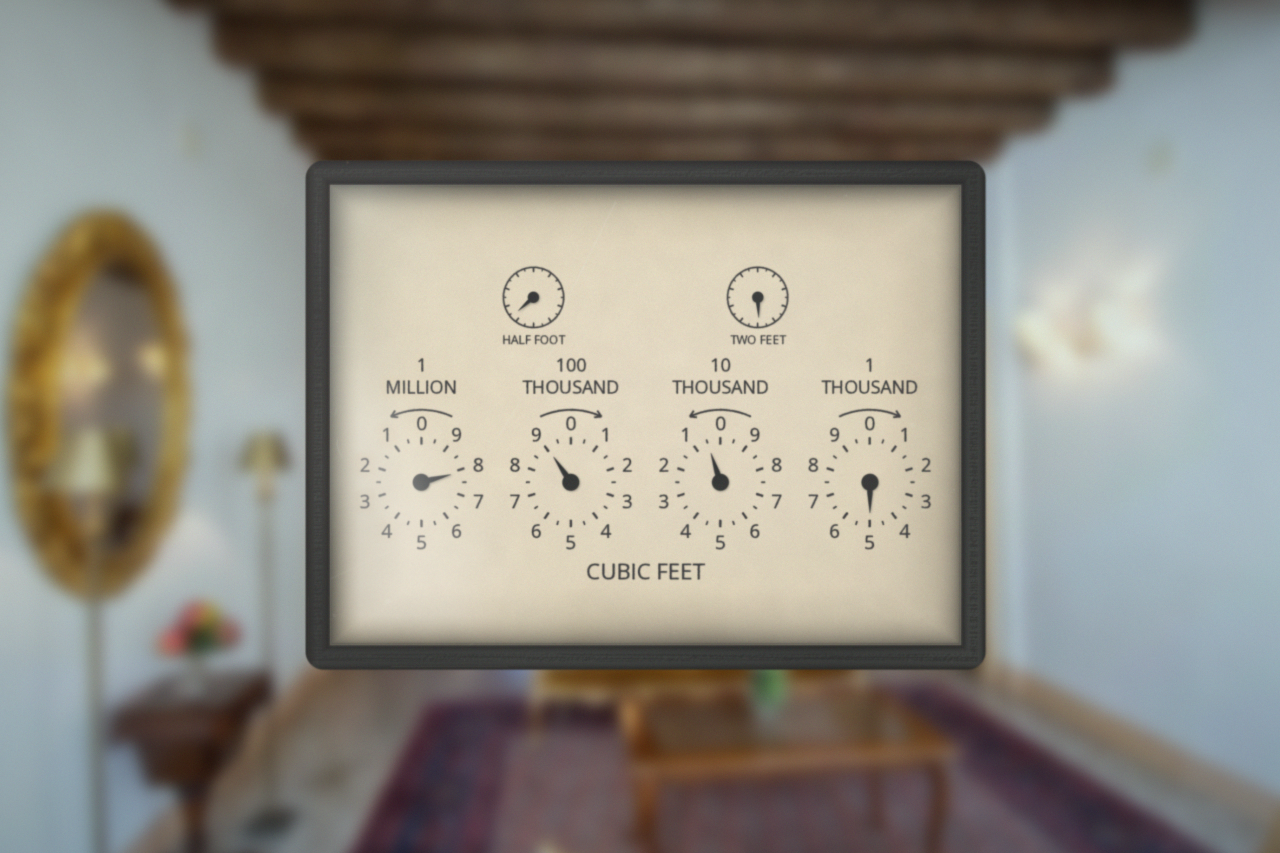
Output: value=790500 unit=ft³
